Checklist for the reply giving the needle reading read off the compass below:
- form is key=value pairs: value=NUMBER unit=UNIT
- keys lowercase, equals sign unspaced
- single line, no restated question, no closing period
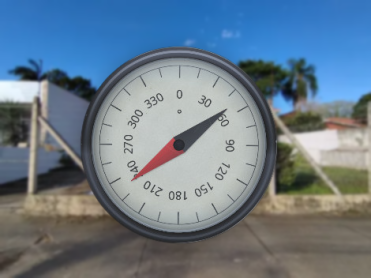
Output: value=232.5 unit=°
